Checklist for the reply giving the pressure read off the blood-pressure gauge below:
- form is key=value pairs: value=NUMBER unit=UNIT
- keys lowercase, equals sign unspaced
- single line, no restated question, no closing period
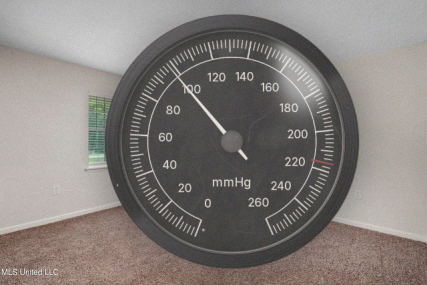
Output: value=98 unit=mmHg
